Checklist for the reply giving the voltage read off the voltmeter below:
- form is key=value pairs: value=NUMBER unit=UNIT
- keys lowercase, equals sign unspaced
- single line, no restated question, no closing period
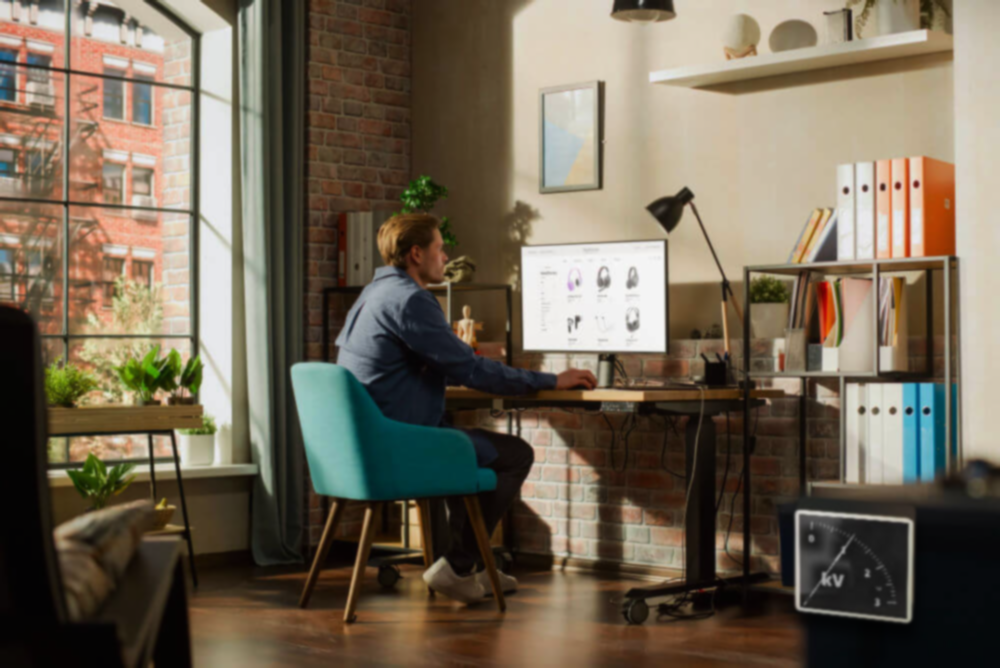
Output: value=1 unit=kV
